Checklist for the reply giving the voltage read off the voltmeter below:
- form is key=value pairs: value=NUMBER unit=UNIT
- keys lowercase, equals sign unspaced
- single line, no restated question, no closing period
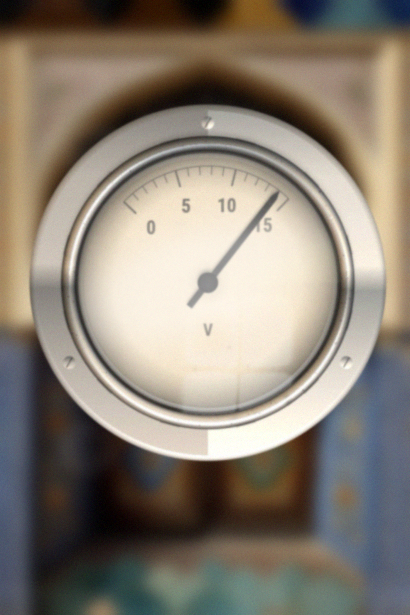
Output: value=14 unit=V
